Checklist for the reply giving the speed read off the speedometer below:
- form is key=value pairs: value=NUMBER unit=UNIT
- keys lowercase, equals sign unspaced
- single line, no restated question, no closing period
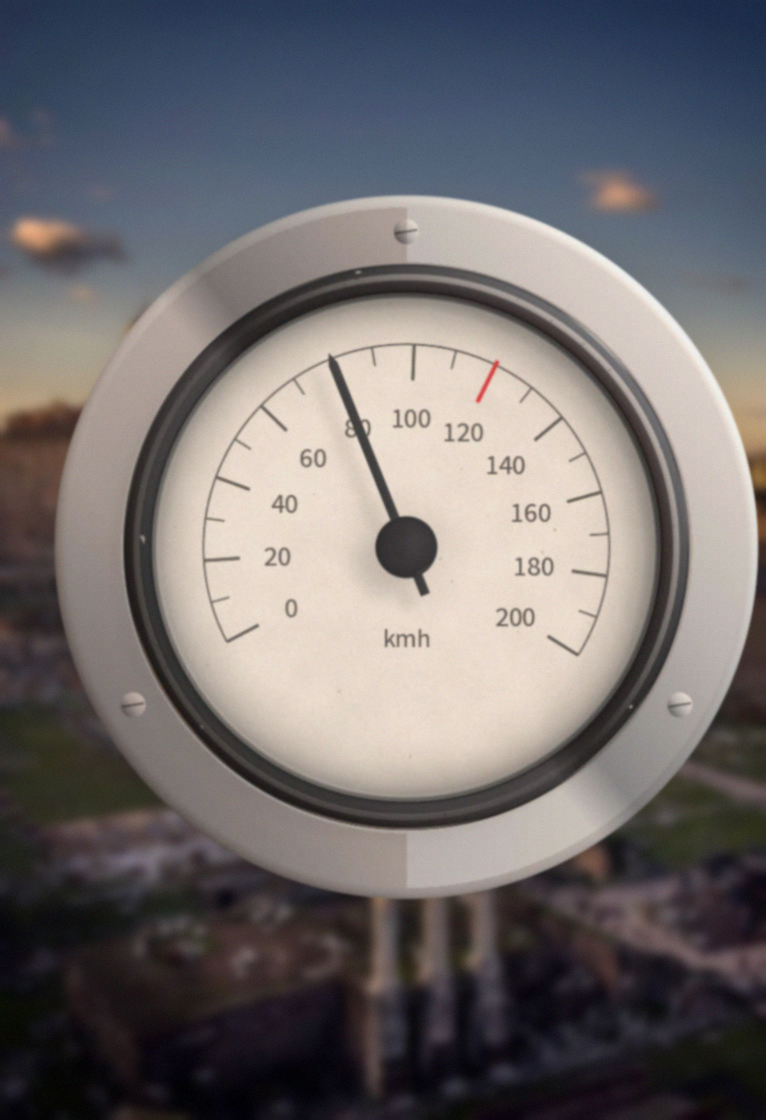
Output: value=80 unit=km/h
